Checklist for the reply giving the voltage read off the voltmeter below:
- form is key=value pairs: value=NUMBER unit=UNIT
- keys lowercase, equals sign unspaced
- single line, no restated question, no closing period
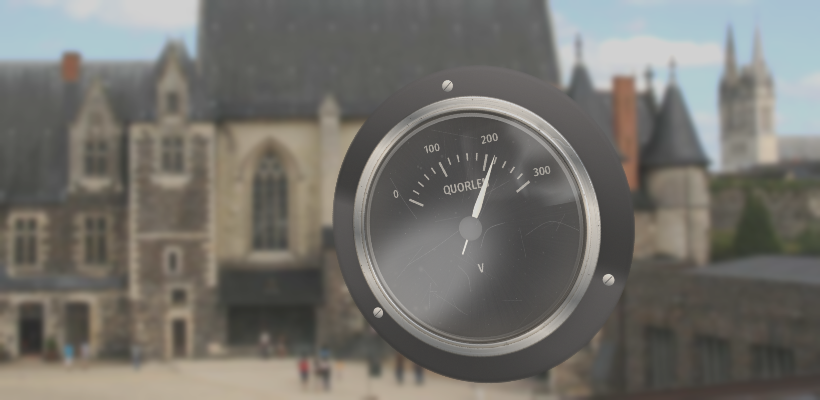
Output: value=220 unit=V
